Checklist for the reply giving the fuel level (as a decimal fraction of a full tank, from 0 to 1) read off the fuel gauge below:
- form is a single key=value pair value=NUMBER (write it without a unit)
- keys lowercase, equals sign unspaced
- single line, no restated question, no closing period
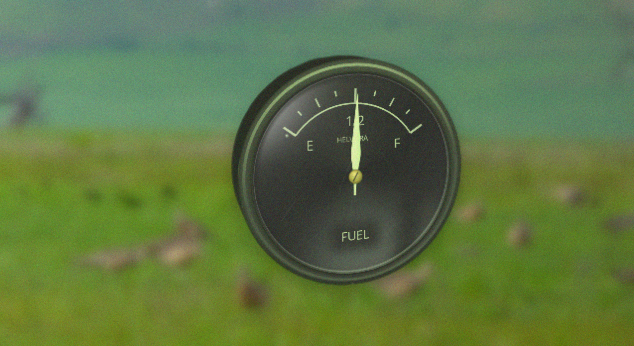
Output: value=0.5
